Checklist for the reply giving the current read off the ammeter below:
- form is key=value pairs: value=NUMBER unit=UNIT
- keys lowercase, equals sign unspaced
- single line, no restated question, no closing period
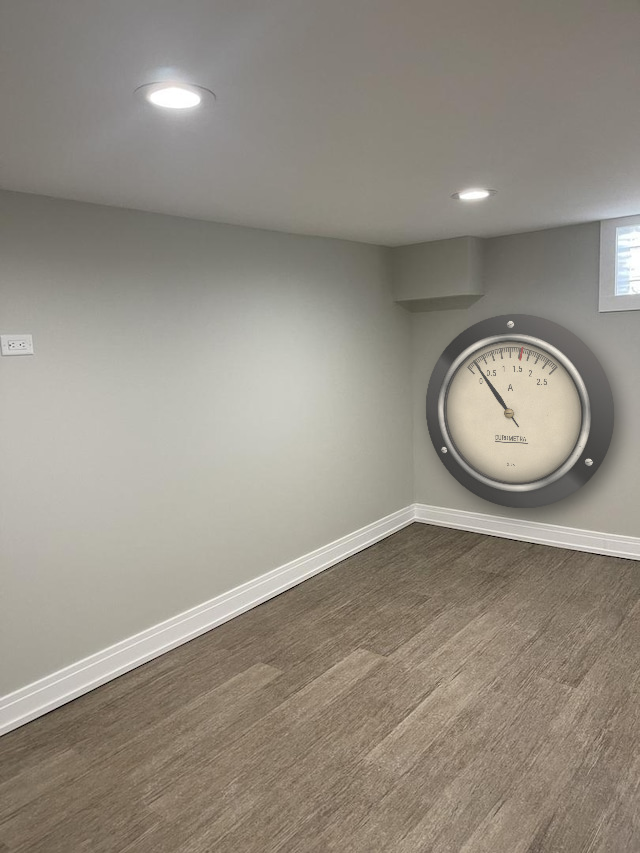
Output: value=0.25 unit=A
